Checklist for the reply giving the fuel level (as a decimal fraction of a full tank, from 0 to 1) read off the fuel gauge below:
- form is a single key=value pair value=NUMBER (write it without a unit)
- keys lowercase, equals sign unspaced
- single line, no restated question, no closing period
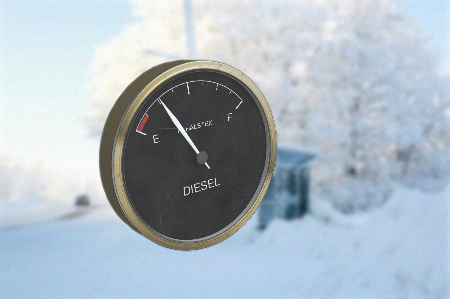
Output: value=0.25
